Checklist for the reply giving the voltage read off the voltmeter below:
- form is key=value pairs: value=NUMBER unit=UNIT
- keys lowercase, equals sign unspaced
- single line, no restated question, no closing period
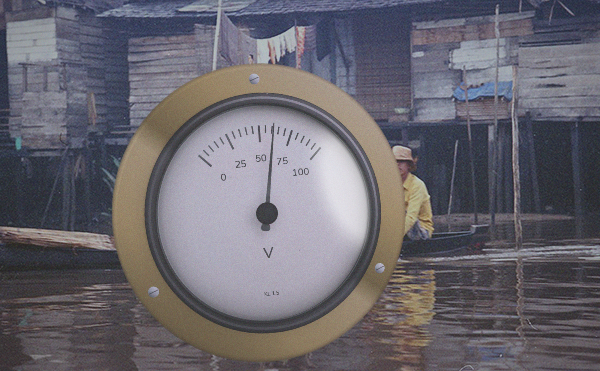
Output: value=60 unit=V
